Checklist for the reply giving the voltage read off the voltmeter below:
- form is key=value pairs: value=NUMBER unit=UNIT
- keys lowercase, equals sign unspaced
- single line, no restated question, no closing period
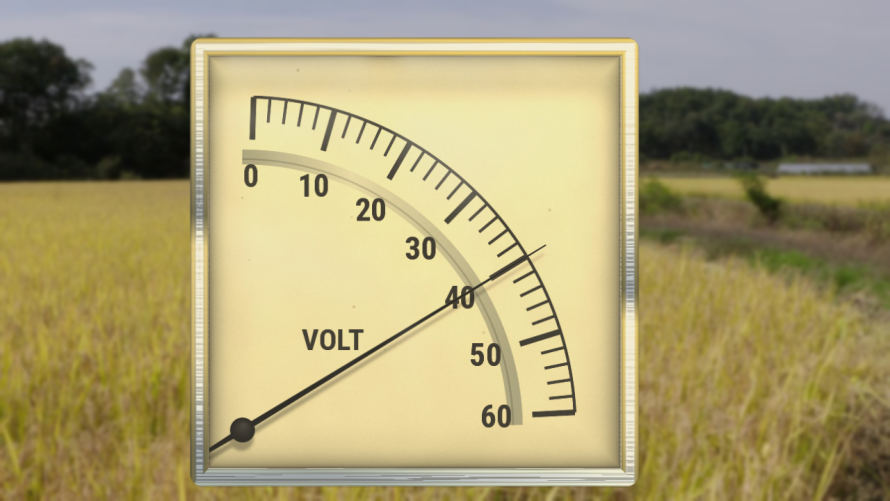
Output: value=40 unit=V
